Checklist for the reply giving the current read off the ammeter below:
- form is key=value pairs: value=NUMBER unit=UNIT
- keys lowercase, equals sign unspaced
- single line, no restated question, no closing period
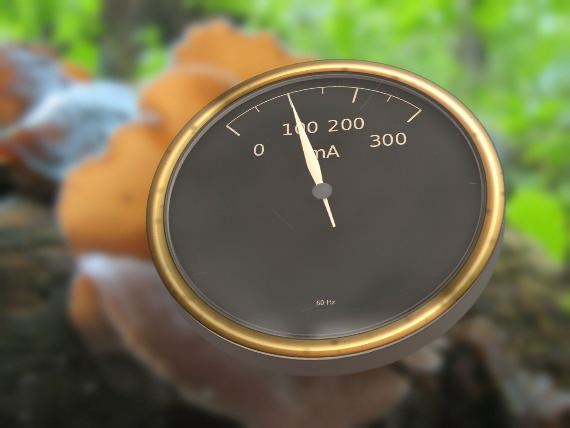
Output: value=100 unit=mA
